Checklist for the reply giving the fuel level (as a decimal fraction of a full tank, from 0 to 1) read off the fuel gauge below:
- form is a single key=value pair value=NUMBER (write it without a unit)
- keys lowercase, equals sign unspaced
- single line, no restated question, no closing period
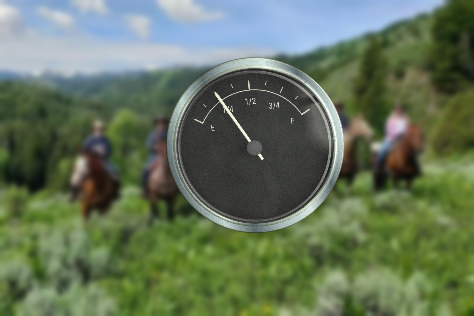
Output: value=0.25
